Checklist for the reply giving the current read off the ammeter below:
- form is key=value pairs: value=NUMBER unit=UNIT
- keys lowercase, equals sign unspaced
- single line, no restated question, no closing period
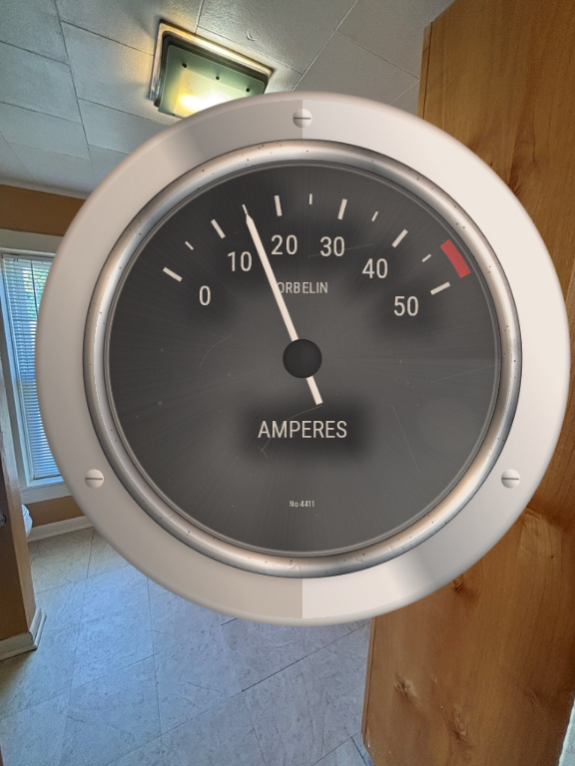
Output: value=15 unit=A
